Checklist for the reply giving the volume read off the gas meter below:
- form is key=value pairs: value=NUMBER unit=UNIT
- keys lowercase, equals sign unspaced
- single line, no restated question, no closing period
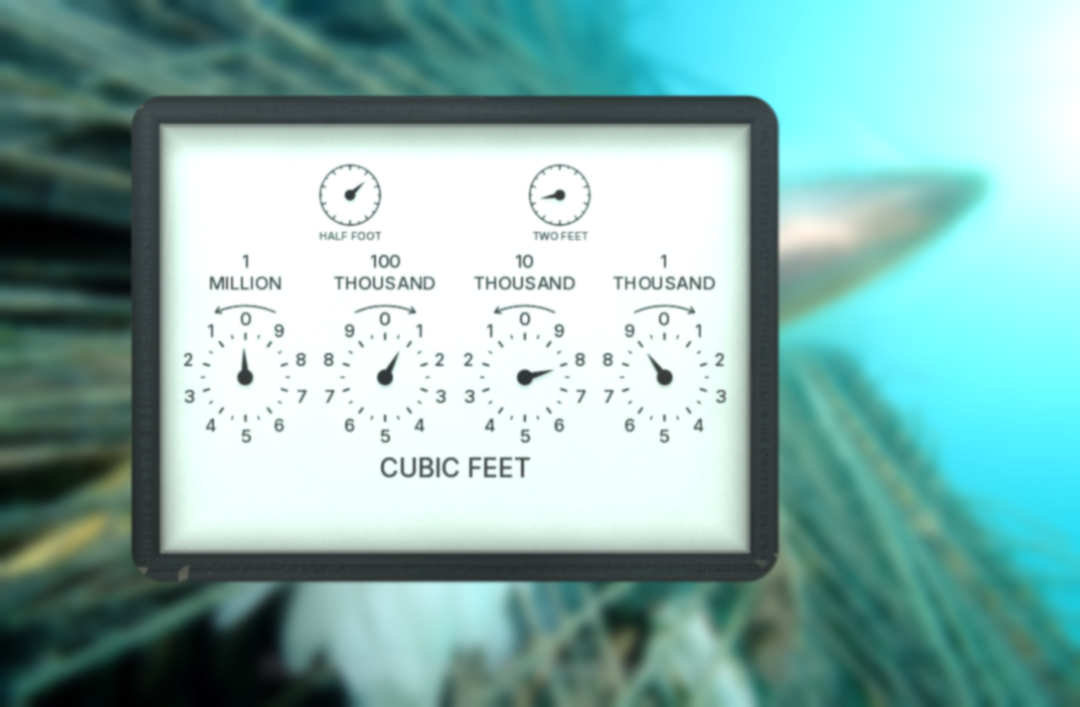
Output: value=7900 unit=ft³
